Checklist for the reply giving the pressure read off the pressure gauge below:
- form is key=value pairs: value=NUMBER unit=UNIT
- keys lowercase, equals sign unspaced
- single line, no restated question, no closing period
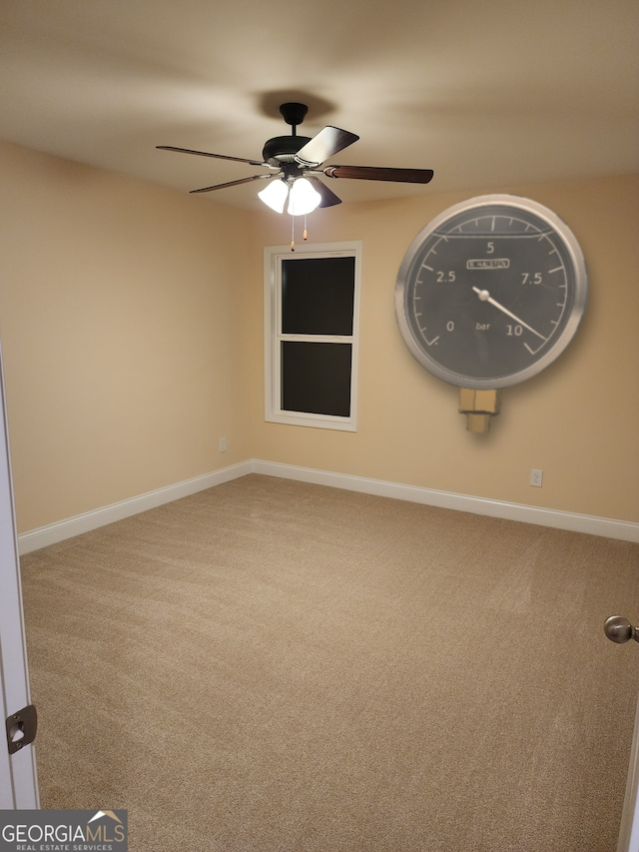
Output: value=9.5 unit=bar
